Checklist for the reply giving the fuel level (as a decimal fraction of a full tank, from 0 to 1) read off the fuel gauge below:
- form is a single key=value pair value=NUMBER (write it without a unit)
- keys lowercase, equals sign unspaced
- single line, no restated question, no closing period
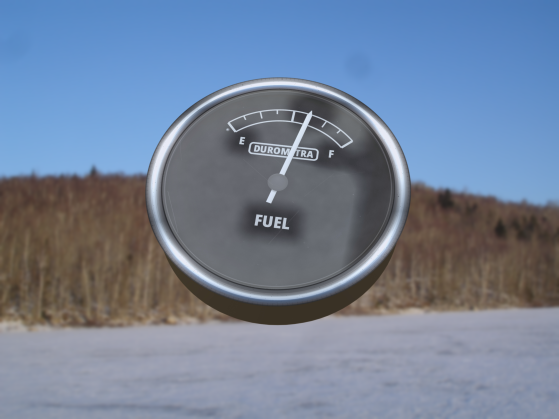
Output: value=0.625
